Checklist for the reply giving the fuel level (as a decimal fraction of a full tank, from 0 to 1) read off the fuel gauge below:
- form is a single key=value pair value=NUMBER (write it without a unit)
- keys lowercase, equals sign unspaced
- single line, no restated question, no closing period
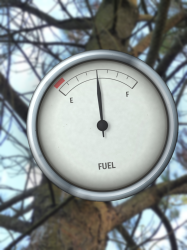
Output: value=0.5
